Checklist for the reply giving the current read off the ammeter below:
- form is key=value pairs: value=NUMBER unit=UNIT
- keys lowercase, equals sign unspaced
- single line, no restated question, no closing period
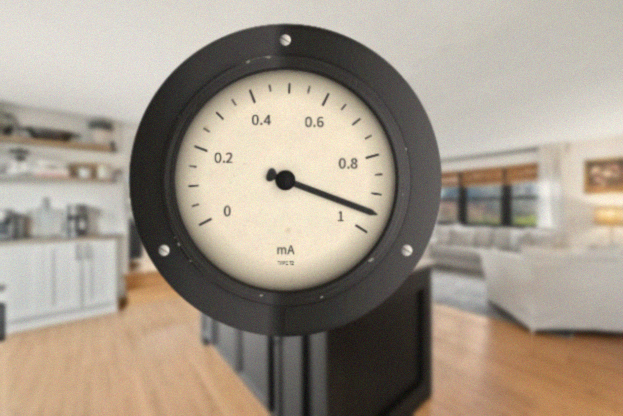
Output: value=0.95 unit=mA
